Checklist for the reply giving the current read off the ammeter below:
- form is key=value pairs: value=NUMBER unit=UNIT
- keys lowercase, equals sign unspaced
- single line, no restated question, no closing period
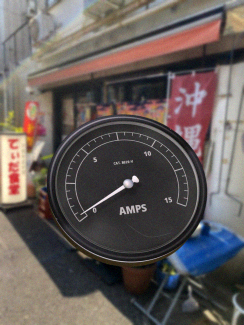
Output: value=0.25 unit=A
